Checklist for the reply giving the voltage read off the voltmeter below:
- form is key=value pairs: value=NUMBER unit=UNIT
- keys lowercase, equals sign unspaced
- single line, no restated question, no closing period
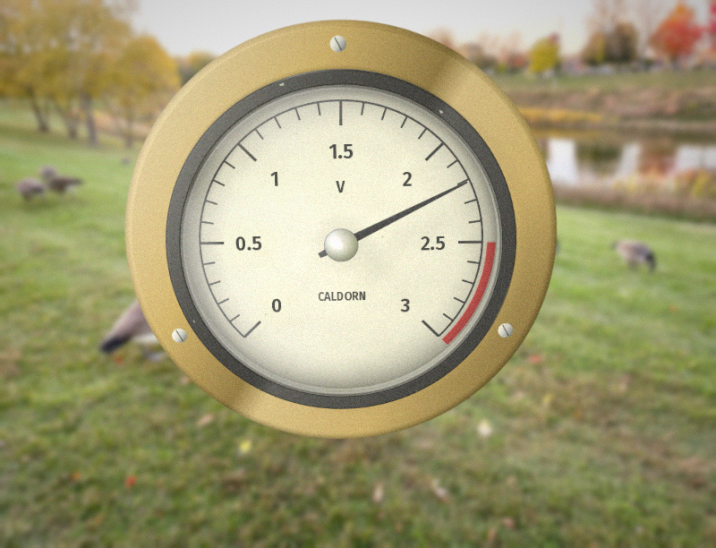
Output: value=2.2 unit=V
